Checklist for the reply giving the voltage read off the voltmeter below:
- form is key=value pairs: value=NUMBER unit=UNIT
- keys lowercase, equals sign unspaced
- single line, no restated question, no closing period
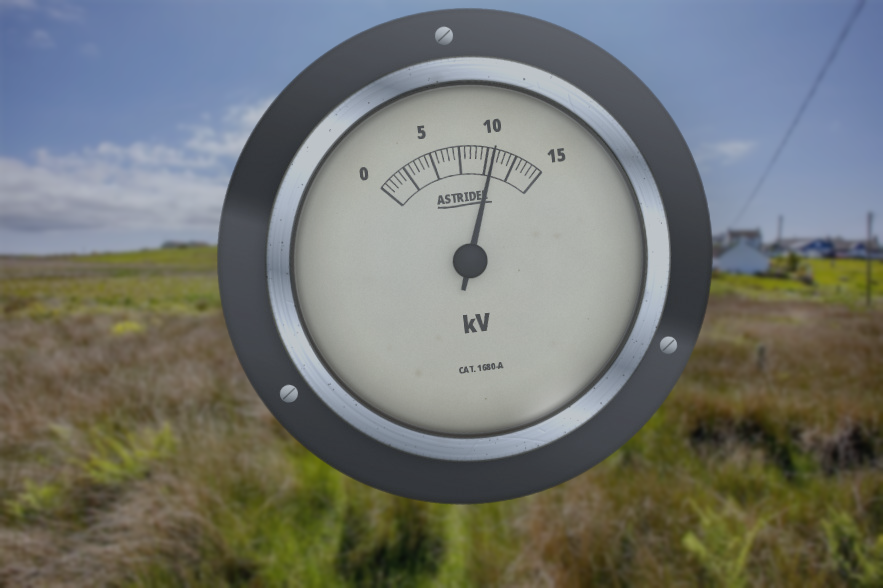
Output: value=10.5 unit=kV
